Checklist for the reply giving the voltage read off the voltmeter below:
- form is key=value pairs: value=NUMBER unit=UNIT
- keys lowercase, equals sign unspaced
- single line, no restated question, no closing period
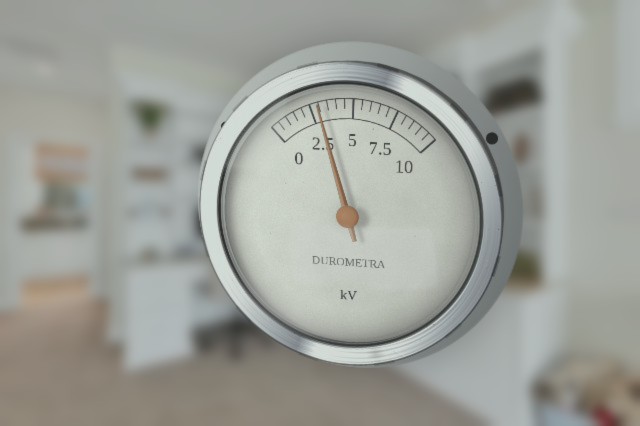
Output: value=3 unit=kV
